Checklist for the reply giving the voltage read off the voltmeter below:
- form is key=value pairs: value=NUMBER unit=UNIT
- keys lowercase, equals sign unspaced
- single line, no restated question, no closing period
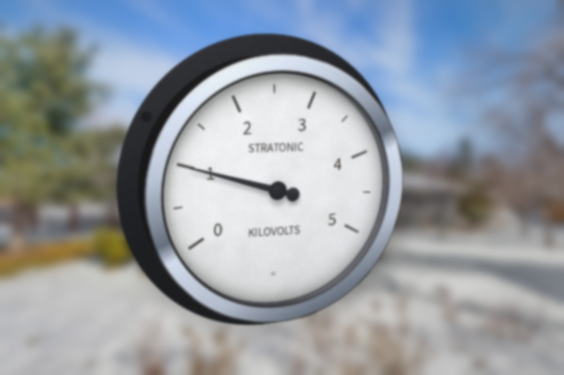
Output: value=1 unit=kV
